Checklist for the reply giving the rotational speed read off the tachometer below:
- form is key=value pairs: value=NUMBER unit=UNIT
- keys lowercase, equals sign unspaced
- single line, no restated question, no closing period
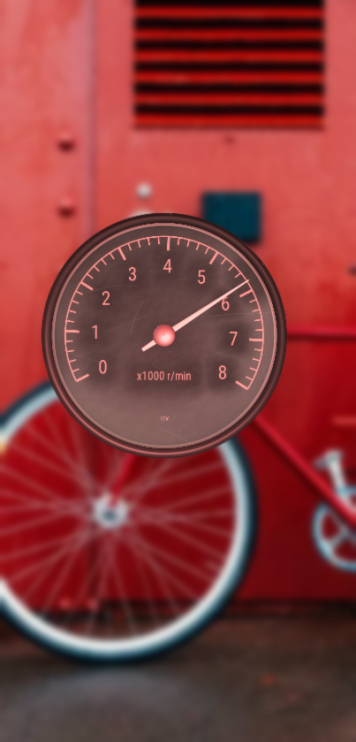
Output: value=5800 unit=rpm
